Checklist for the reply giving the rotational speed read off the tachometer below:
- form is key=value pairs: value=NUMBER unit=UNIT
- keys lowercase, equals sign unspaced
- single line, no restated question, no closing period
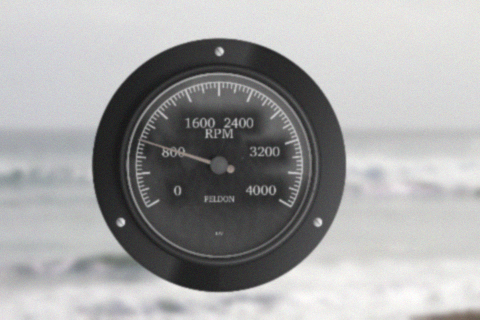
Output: value=800 unit=rpm
